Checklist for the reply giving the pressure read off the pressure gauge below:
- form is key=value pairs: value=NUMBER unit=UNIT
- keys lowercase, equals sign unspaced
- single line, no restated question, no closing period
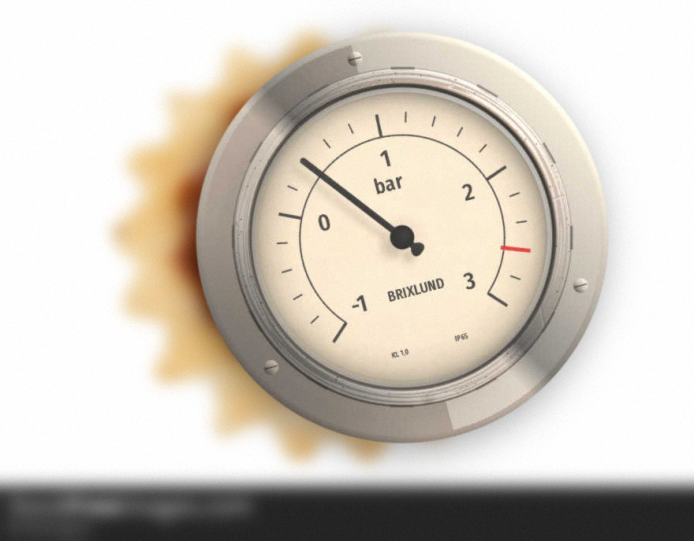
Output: value=0.4 unit=bar
